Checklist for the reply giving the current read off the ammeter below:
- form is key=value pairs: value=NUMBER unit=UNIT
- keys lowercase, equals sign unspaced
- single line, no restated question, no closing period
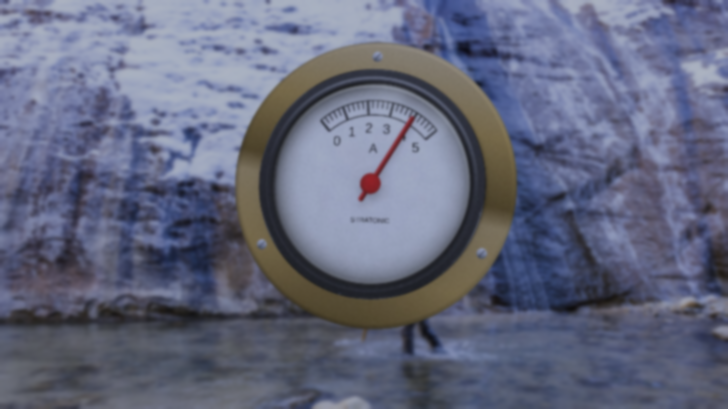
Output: value=4 unit=A
